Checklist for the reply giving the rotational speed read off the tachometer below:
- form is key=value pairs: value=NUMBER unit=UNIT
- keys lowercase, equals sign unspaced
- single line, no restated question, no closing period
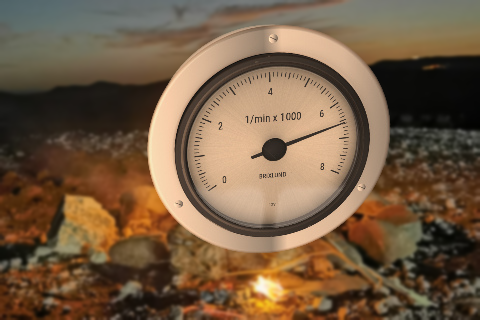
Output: value=6500 unit=rpm
